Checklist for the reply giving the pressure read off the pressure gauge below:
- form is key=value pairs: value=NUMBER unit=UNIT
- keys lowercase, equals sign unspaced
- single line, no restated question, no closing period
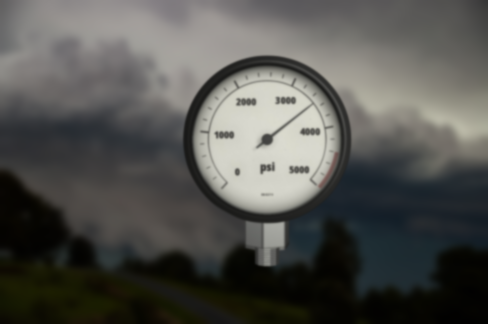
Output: value=3500 unit=psi
